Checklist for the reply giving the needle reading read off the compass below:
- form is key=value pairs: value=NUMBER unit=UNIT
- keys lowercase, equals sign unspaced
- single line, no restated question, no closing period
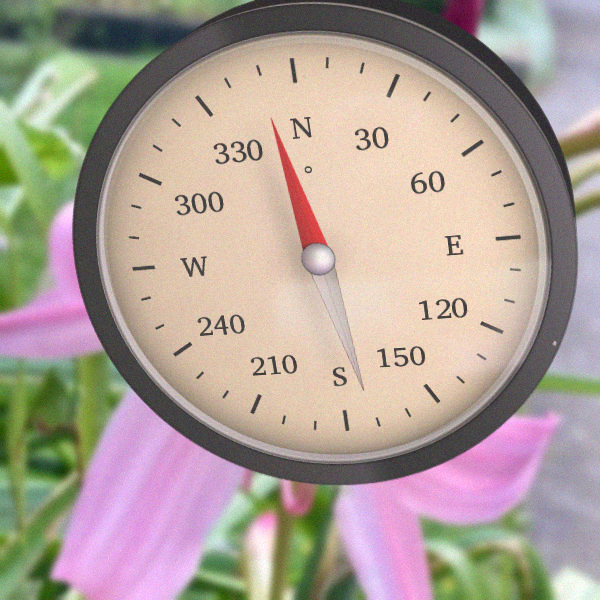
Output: value=350 unit=°
